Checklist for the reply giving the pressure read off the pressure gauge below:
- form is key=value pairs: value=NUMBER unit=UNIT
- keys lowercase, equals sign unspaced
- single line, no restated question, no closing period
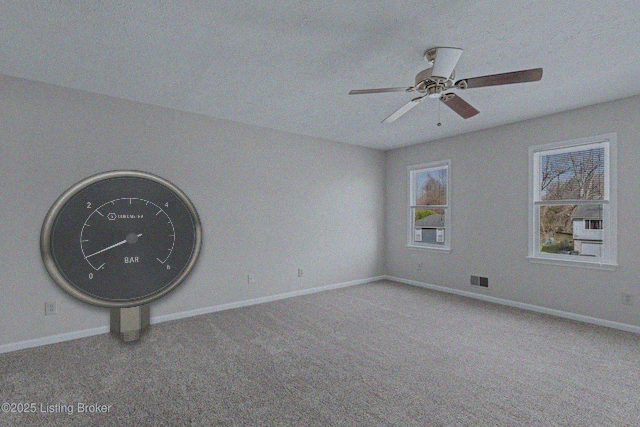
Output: value=0.5 unit=bar
